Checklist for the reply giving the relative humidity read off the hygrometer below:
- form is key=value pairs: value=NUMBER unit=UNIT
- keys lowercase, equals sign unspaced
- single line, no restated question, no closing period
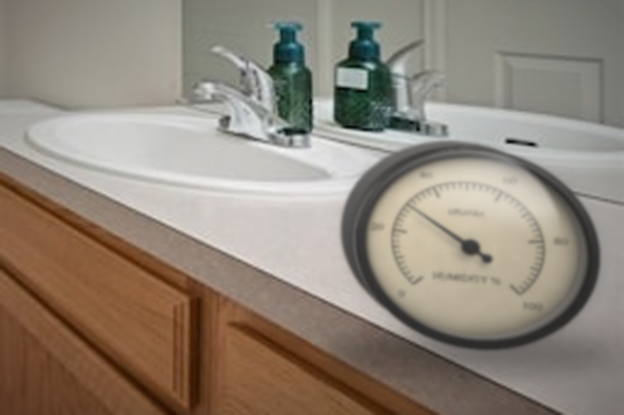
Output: value=30 unit=%
